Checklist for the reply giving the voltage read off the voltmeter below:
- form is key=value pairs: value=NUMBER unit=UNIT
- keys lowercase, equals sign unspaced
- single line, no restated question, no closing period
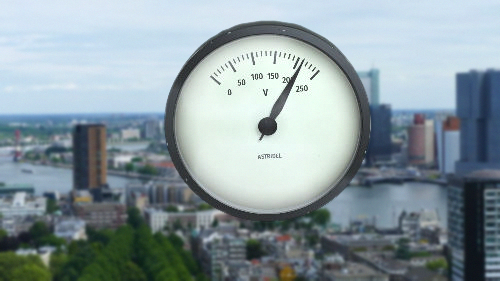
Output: value=210 unit=V
